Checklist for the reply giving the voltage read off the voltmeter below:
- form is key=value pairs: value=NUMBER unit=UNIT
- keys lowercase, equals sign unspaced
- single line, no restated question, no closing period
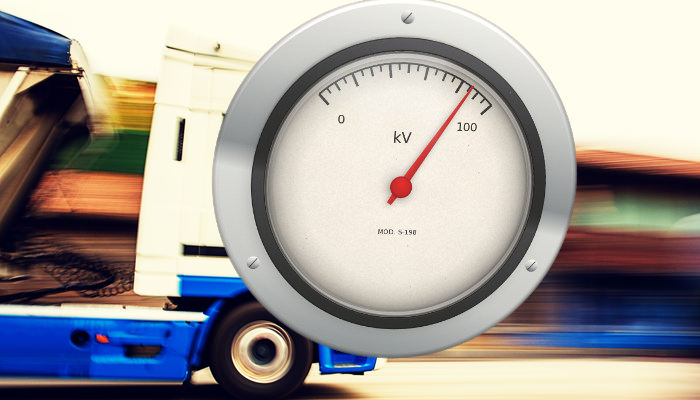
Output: value=85 unit=kV
